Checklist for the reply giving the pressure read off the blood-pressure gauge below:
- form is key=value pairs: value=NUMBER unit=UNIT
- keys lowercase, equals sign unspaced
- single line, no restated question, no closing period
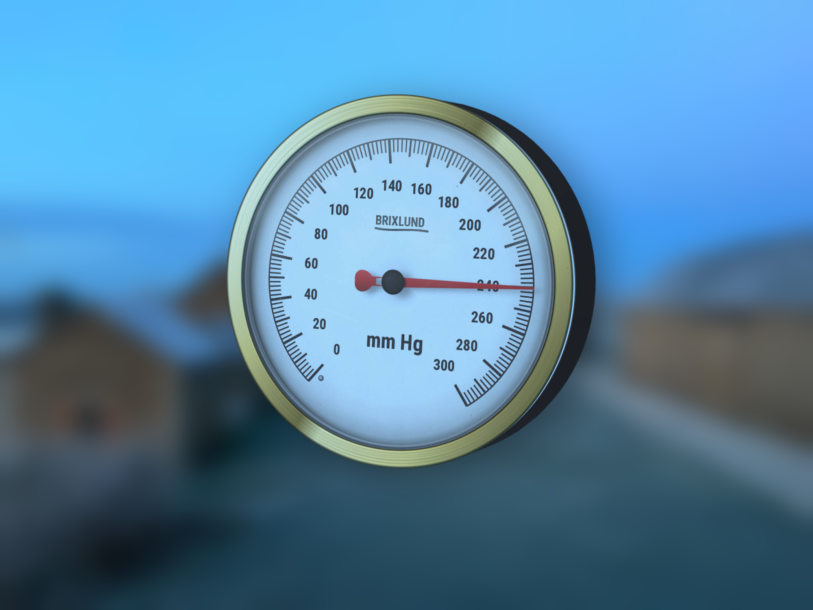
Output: value=240 unit=mmHg
